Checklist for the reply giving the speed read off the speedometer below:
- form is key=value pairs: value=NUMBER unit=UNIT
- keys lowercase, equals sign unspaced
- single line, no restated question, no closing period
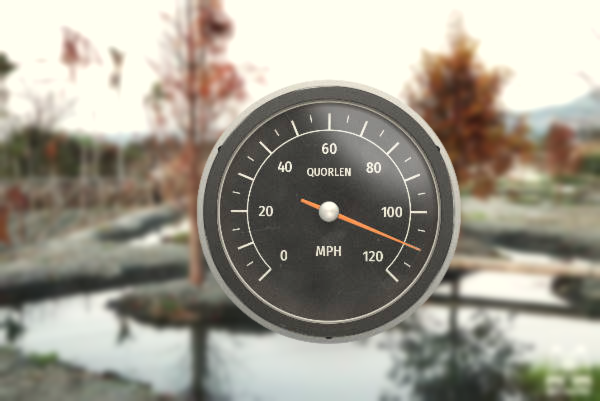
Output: value=110 unit=mph
